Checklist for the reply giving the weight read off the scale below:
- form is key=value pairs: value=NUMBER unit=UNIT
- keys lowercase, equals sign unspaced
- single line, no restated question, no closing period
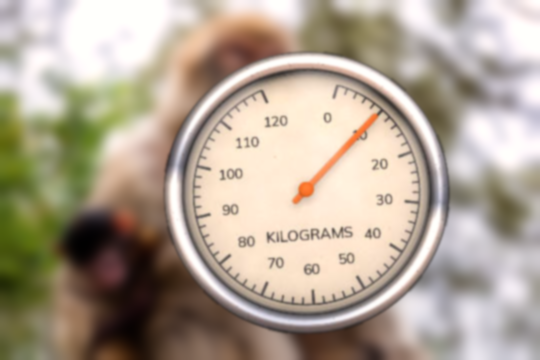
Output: value=10 unit=kg
